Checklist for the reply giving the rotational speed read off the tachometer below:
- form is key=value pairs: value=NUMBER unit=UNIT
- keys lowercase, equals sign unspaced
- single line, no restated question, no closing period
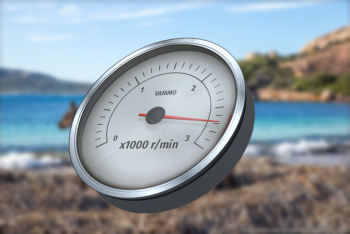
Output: value=2700 unit=rpm
